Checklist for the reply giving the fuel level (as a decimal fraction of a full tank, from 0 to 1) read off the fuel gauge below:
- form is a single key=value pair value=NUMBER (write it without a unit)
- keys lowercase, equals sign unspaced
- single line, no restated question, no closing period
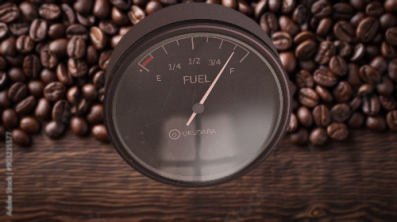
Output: value=0.875
